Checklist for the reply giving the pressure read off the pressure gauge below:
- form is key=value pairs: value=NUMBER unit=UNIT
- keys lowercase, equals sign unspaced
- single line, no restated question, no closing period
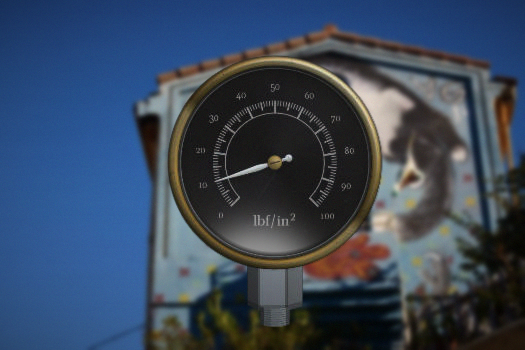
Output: value=10 unit=psi
